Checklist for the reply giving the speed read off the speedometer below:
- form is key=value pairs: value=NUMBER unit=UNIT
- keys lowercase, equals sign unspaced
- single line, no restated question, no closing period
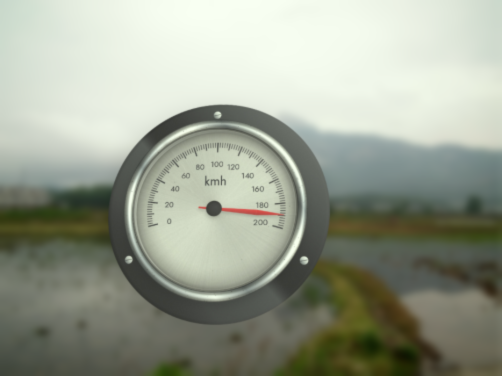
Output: value=190 unit=km/h
